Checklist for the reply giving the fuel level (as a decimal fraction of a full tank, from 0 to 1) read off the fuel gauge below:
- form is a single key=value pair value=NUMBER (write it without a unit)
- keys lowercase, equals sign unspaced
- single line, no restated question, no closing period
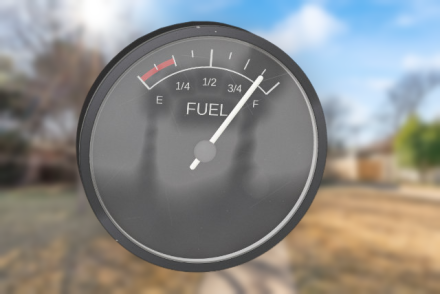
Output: value=0.875
